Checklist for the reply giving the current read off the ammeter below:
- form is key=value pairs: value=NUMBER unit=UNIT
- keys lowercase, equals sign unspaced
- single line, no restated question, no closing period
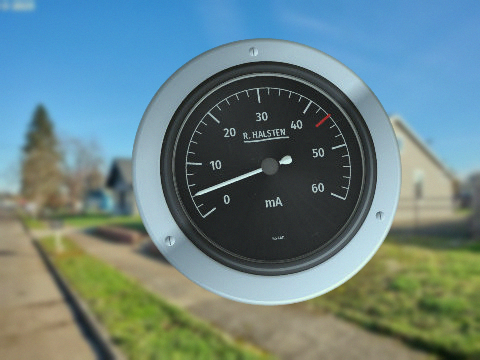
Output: value=4 unit=mA
